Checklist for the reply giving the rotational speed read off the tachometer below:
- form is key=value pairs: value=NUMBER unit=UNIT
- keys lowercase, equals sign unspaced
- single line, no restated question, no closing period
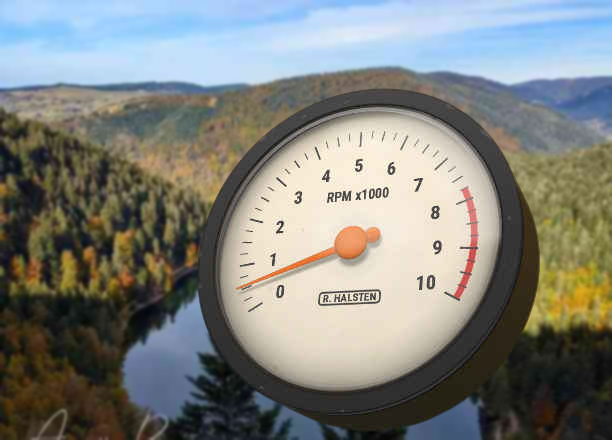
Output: value=500 unit=rpm
